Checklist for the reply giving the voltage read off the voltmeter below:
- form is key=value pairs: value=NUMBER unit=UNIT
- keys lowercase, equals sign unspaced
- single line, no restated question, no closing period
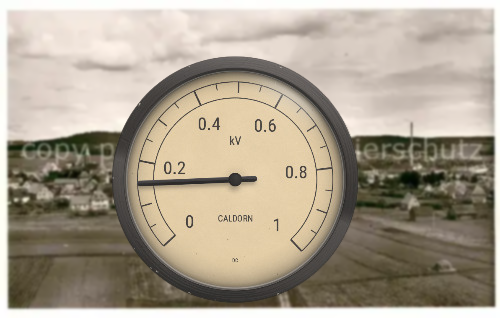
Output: value=0.15 unit=kV
